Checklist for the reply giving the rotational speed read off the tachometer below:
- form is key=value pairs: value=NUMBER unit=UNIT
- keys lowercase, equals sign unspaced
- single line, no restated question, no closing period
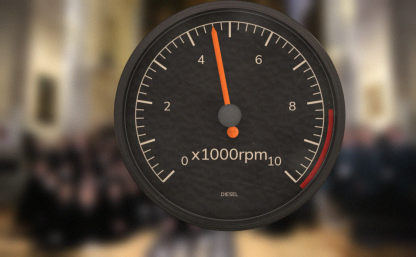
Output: value=4600 unit=rpm
